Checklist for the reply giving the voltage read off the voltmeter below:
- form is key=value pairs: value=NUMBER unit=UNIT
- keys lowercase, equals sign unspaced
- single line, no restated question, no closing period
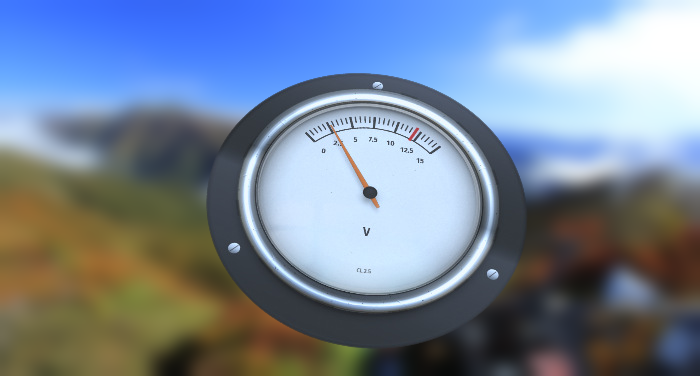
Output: value=2.5 unit=V
